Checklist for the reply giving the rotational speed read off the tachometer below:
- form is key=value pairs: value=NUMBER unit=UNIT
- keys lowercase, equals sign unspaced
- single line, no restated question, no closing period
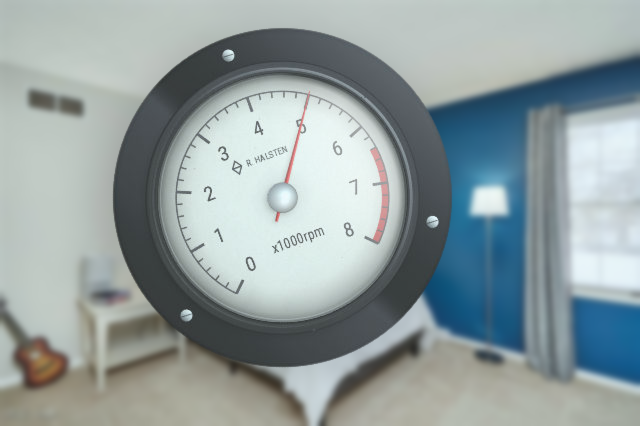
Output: value=5000 unit=rpm
